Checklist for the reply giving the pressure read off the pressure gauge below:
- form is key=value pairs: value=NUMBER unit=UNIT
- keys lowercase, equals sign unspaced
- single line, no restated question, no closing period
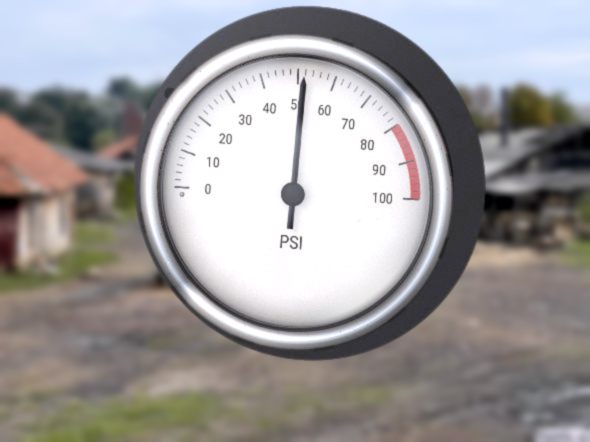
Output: value=52 unit=psi
